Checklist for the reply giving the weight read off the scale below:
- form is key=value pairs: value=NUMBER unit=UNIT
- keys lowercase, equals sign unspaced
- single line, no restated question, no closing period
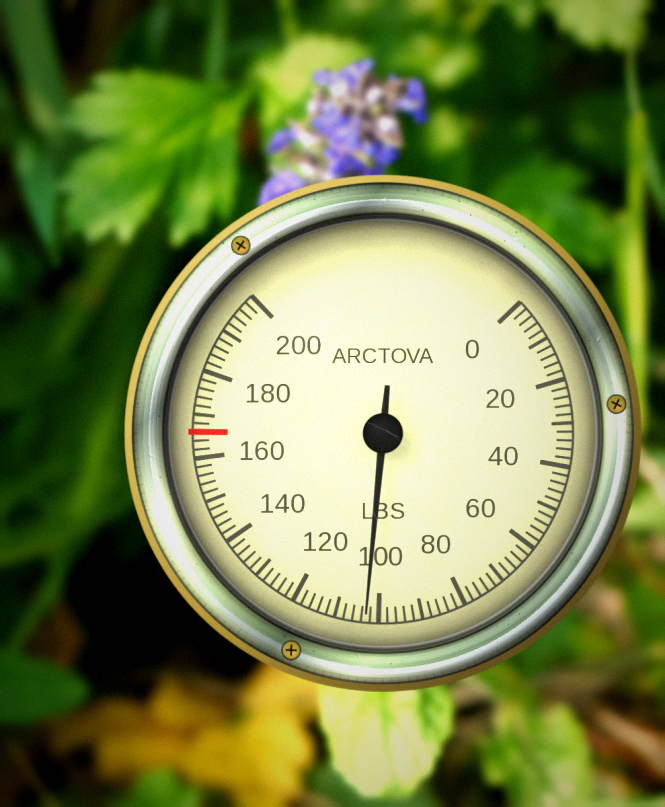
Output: value=103 unit=lb
